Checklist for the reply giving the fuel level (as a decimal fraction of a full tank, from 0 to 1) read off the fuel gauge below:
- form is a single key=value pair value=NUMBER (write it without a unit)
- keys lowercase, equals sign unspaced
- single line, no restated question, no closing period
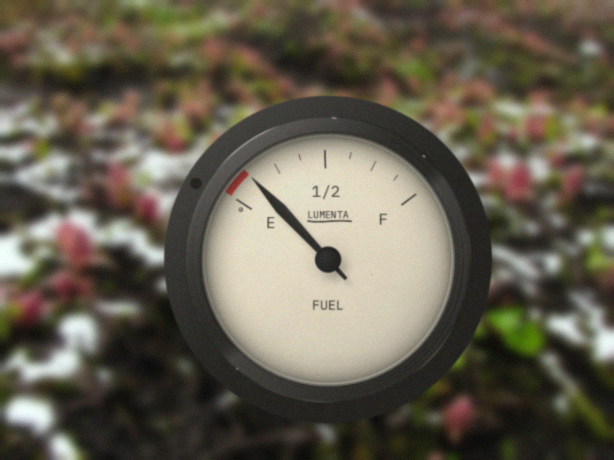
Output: value=0.125
